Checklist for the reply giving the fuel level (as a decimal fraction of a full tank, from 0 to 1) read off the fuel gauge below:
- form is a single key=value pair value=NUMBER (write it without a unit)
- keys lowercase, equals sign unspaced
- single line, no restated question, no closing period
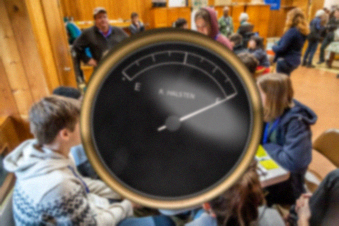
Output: value=1
